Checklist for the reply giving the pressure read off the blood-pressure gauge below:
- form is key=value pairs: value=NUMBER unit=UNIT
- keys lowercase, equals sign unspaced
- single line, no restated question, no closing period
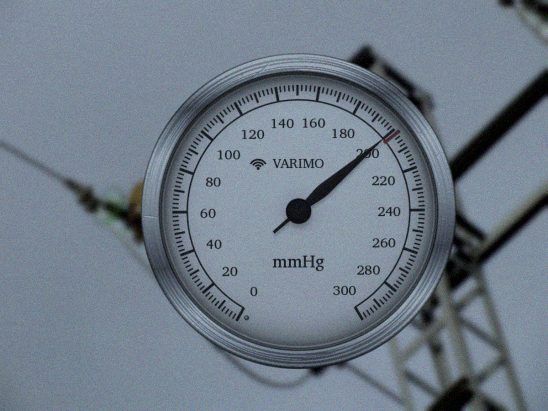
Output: value=200 unit=mmHg
